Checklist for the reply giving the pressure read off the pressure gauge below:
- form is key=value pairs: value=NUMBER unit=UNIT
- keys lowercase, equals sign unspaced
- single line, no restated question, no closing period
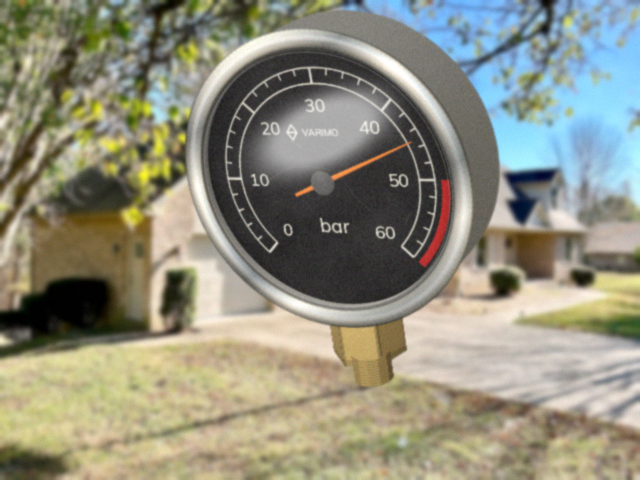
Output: value=45 unit=bar
